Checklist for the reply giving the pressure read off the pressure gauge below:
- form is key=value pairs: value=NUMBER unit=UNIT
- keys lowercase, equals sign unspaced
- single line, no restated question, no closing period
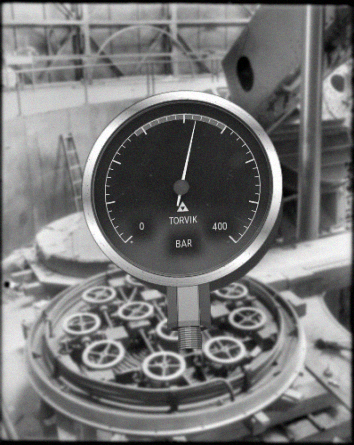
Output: value=215 unit=bar
